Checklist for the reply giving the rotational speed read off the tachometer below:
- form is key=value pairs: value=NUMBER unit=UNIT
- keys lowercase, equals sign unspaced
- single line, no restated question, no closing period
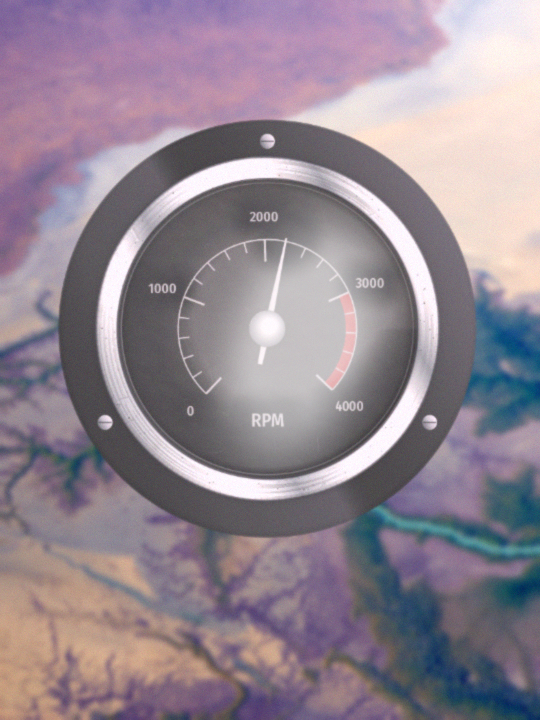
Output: value=2200 unit=rpm
